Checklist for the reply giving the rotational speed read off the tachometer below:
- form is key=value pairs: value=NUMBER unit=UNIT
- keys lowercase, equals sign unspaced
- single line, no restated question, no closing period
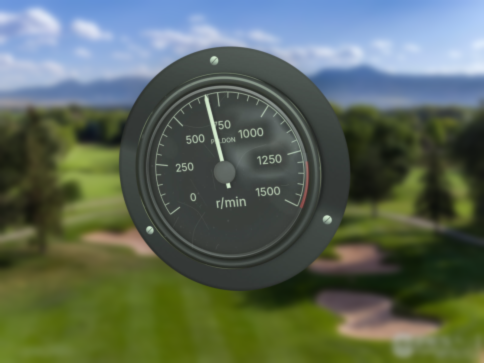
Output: value=700 unit=rpm
